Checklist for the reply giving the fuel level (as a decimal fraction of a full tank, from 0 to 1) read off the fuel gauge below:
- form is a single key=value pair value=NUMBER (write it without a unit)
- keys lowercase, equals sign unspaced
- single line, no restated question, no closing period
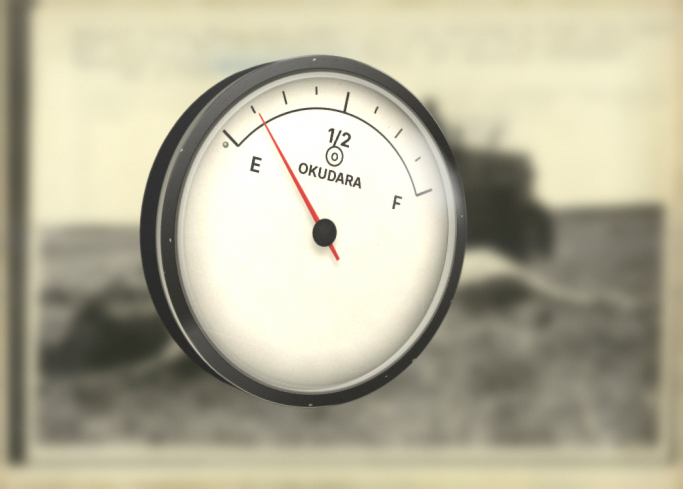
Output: value=0.125
